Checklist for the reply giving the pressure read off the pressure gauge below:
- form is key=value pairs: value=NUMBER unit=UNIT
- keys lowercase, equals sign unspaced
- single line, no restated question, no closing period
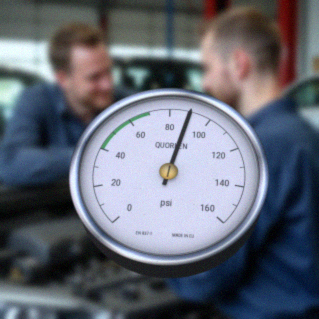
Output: value=90 unit=psi
